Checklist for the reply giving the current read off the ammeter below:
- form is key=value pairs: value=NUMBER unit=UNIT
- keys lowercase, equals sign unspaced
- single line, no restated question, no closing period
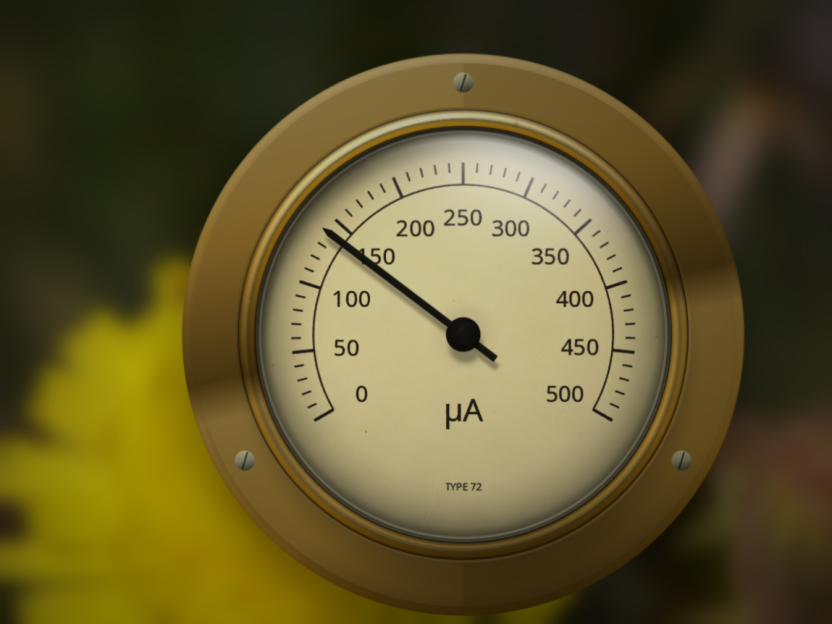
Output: value=140 unit=µA
